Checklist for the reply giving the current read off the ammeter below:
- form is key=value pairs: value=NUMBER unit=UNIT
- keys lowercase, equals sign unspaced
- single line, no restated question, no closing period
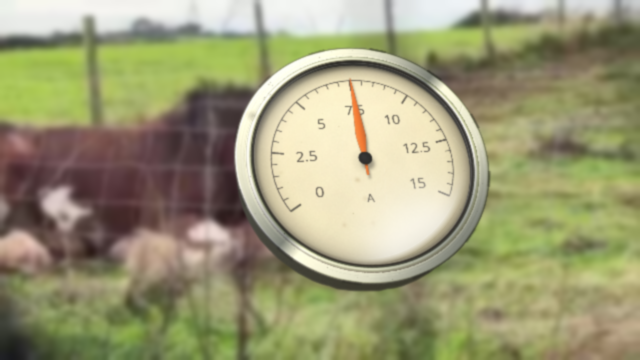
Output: value=7.5 unit=A
